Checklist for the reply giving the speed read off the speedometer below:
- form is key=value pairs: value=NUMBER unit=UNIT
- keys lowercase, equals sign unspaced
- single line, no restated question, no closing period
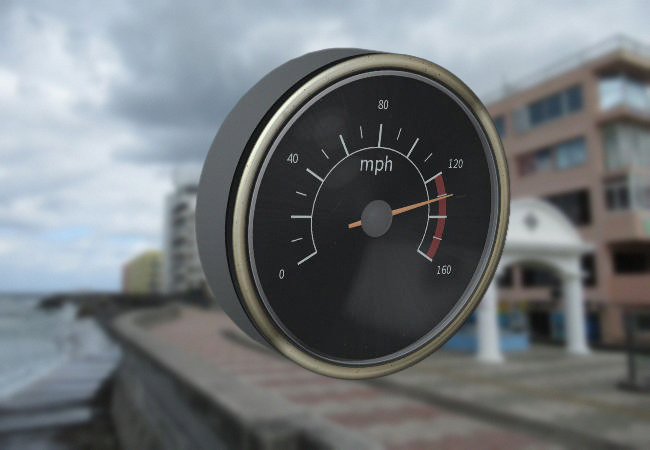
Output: value=130 unit=mph
